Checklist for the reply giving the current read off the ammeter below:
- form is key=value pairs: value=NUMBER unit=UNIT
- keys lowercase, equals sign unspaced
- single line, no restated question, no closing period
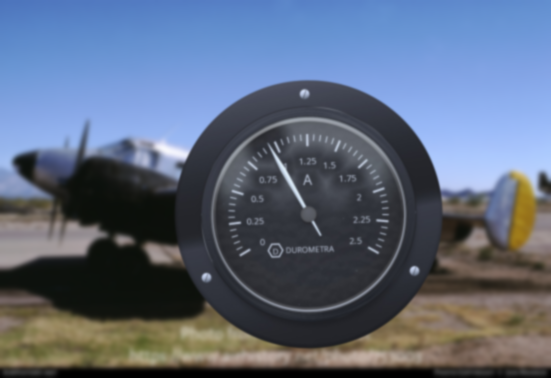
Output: value=0.95 unit=A
